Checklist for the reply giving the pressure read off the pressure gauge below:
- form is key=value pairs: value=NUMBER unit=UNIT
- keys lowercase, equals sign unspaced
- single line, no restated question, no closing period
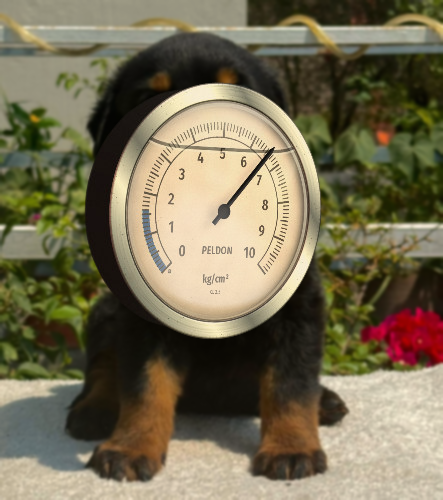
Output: value=6.5 unit=kg/cm²
